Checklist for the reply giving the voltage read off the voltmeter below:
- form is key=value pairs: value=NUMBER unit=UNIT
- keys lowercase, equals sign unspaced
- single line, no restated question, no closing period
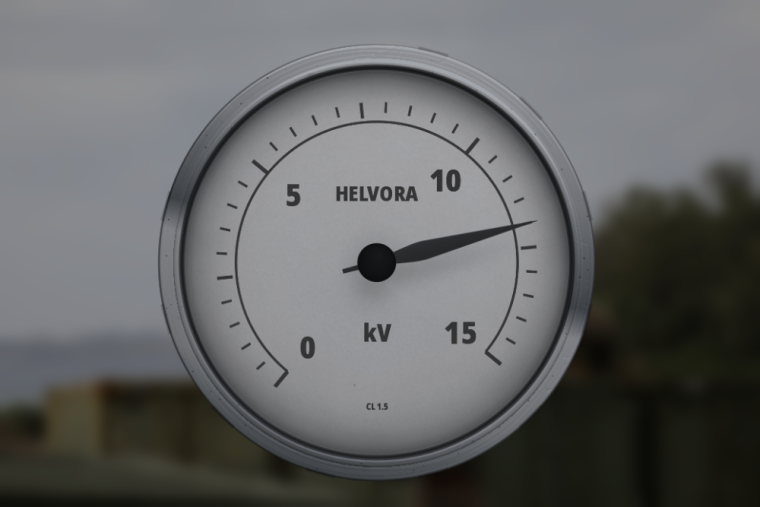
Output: value=12 unit=kV
